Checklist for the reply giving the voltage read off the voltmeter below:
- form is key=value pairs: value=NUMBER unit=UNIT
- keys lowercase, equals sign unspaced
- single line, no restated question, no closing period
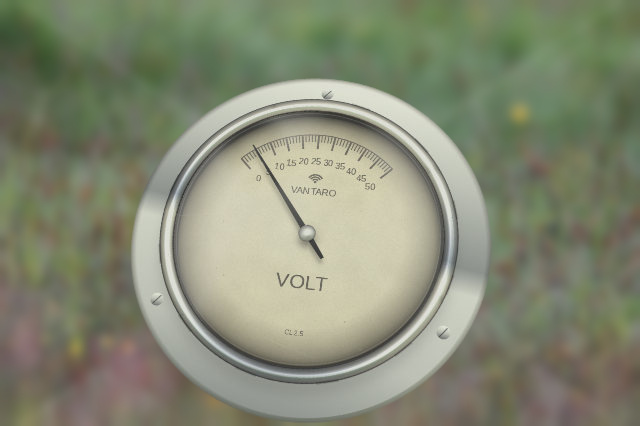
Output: value=5 unit=V
